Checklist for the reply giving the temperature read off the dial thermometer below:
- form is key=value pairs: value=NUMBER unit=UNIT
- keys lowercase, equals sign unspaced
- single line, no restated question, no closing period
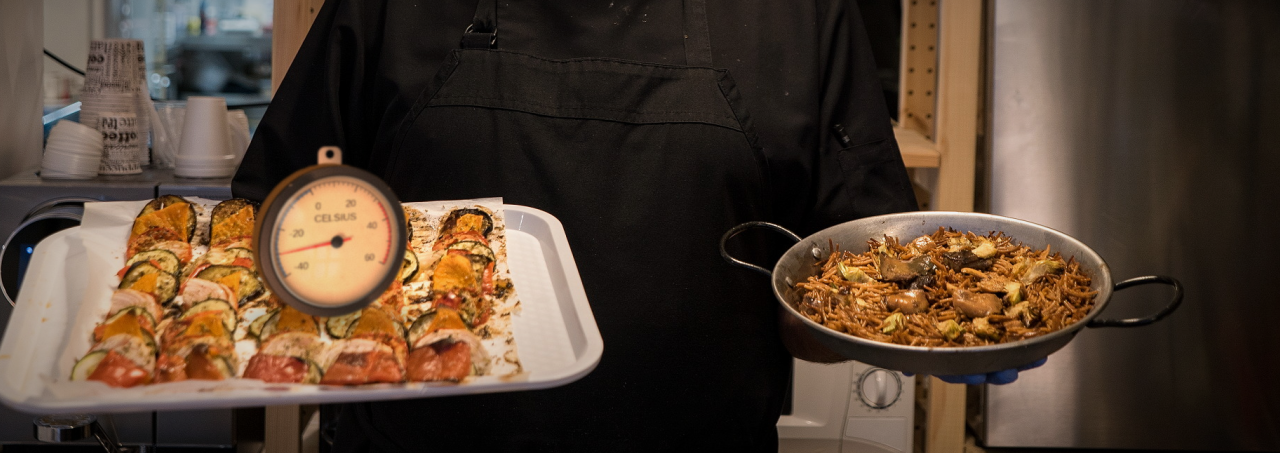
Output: value=-30 unit=°C
